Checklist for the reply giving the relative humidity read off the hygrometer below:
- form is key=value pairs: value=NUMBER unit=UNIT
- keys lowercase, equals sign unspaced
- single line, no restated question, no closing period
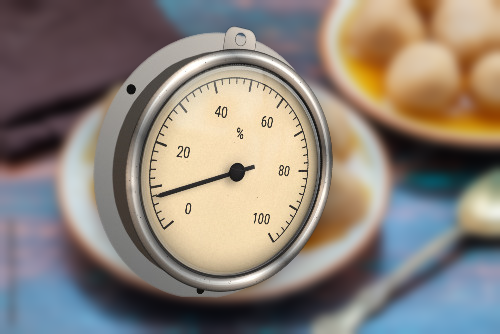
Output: value=8 unit=%
